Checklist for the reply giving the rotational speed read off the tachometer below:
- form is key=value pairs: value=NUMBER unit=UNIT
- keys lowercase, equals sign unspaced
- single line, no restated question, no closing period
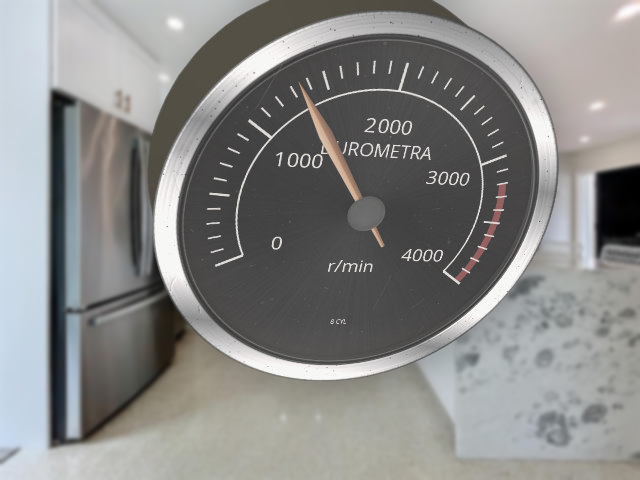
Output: value=1350 unit=rpm
